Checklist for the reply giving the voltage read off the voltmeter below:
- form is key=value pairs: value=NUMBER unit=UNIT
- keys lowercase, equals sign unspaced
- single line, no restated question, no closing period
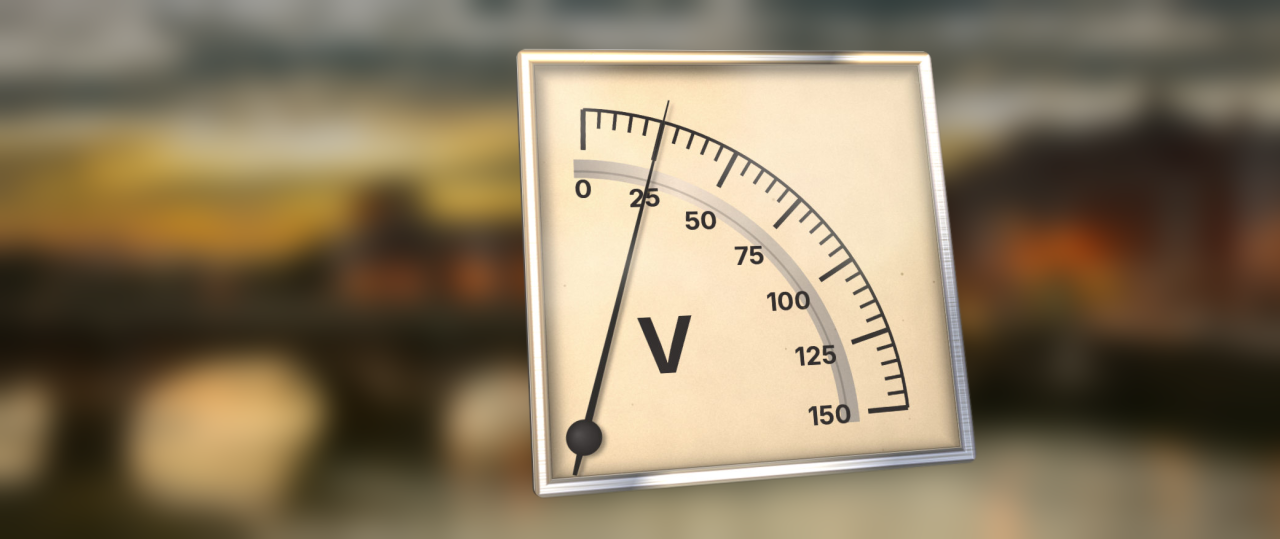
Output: value=25 unit=V
